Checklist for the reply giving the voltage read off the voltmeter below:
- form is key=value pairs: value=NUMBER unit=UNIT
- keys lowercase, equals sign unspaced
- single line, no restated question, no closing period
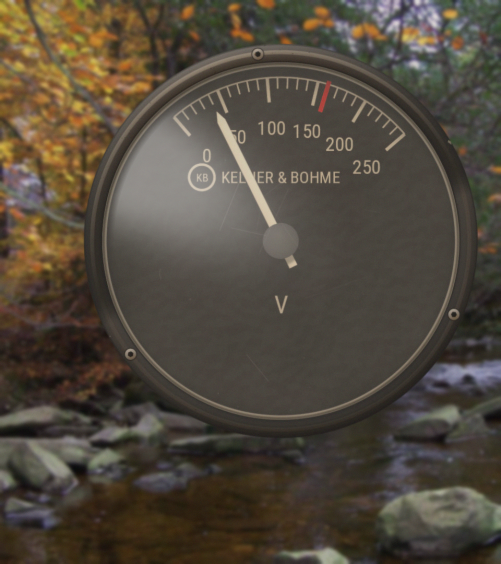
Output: value=40 unit=V
